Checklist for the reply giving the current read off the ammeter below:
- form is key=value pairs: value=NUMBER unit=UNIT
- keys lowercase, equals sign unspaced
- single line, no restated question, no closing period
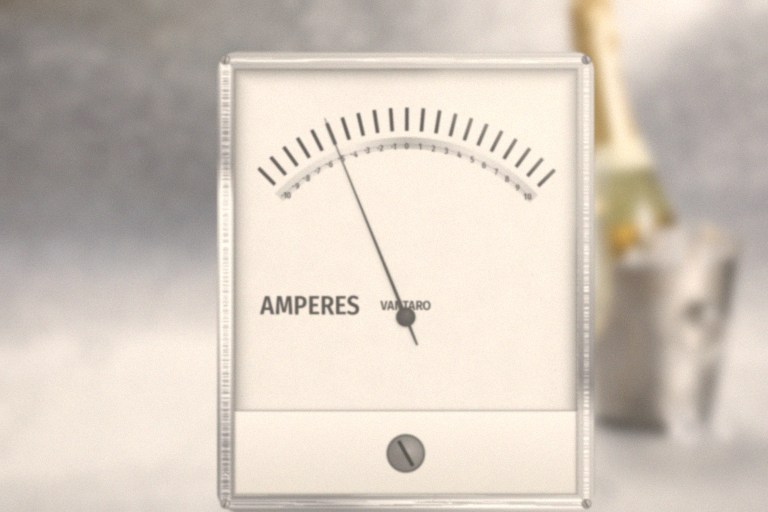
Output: value=-5 unit=A
